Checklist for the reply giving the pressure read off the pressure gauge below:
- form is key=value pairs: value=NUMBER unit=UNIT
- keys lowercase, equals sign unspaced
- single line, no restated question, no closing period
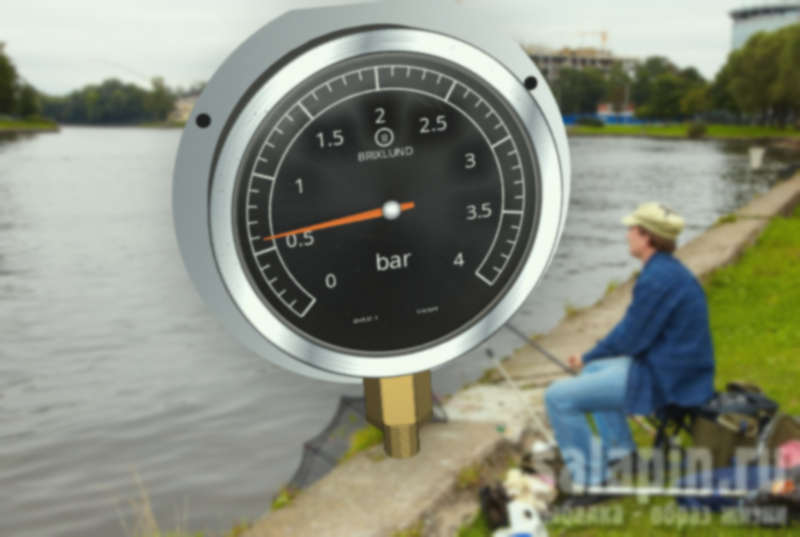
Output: value=0.6 unit=bar
